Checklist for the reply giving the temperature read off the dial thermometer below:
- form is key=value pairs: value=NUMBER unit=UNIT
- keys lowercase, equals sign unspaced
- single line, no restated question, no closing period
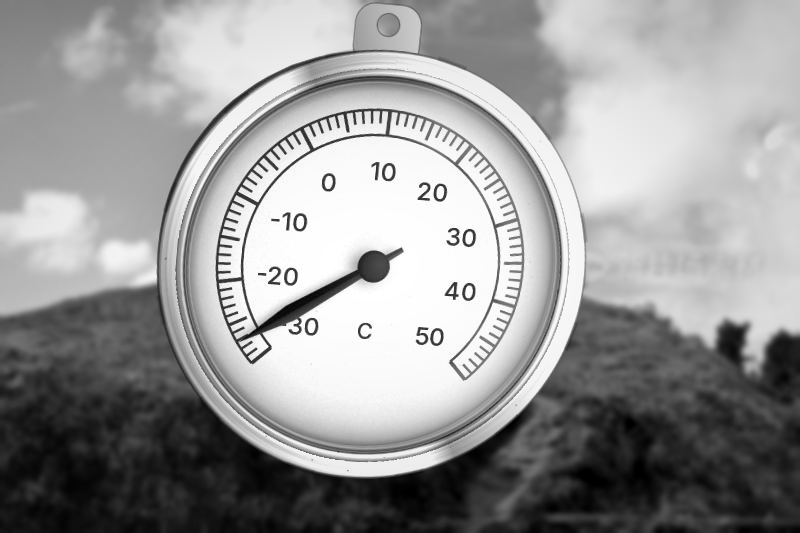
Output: value=-27 unit=°C
